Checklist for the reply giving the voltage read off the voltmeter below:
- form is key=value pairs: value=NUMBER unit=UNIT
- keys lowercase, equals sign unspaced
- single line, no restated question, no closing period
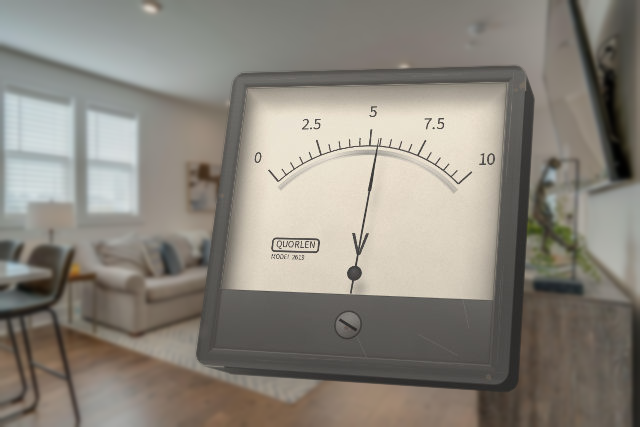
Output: value=5.5 unit=V
